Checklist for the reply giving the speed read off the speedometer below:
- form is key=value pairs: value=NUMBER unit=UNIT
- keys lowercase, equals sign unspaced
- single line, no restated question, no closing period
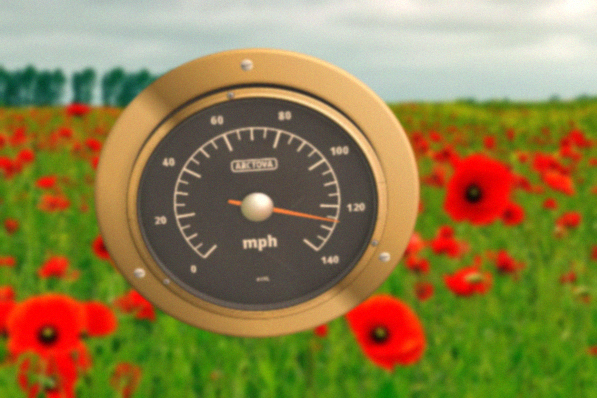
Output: value=125 unit=mph
